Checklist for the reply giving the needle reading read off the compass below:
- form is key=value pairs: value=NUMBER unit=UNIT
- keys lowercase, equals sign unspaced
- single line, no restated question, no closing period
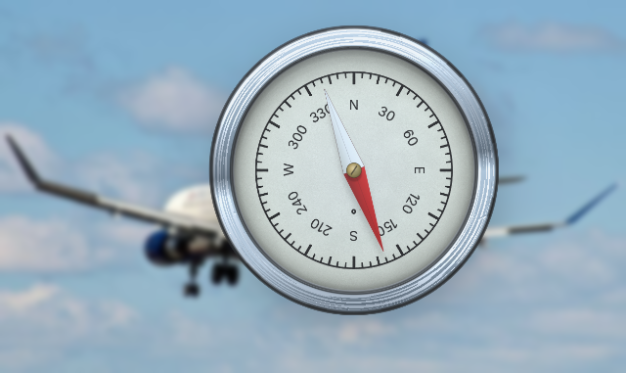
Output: value=160 unit=°
